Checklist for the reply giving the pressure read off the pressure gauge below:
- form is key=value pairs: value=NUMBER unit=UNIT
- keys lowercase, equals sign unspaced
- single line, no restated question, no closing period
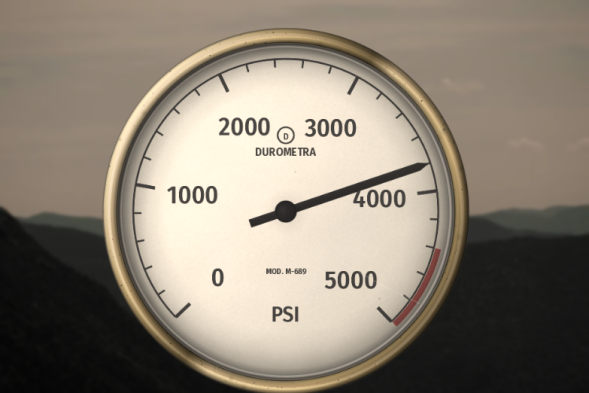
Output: value=3800 unit=psi
